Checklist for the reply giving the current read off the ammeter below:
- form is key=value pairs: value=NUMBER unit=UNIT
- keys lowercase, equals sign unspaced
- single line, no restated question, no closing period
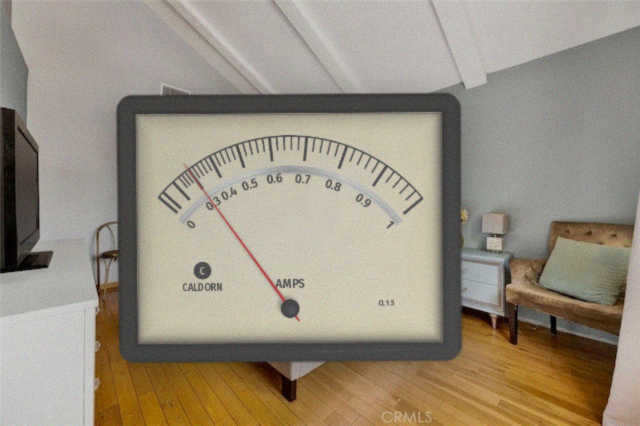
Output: value=0.3 unit=A
